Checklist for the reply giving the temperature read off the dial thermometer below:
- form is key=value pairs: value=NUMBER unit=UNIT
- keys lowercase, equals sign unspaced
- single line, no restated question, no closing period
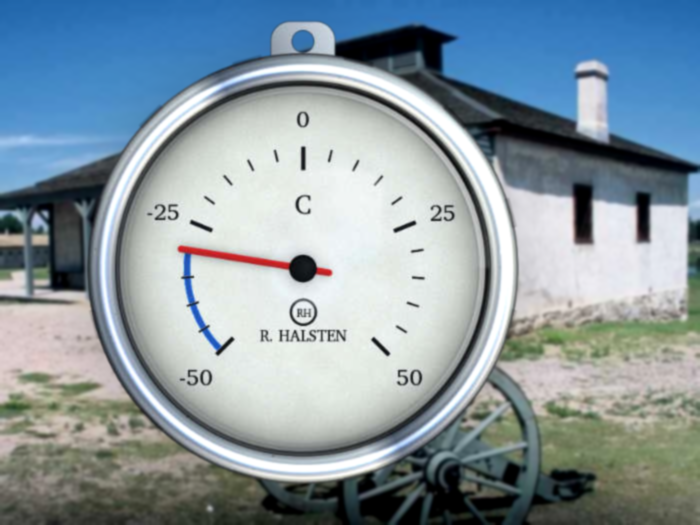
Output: value=-30 unit=°C
